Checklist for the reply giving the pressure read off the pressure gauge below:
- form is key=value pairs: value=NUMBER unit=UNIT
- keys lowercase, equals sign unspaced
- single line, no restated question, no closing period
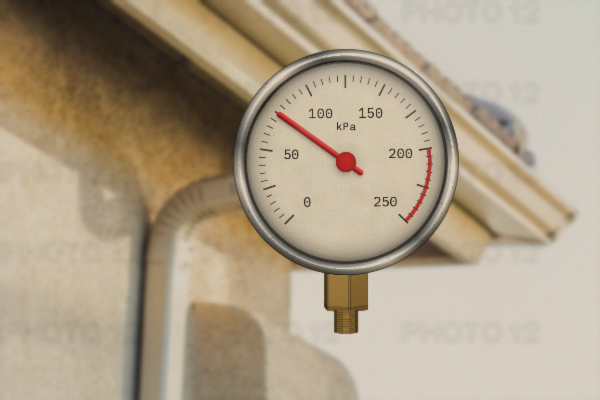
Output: value=75 unit=kPa
